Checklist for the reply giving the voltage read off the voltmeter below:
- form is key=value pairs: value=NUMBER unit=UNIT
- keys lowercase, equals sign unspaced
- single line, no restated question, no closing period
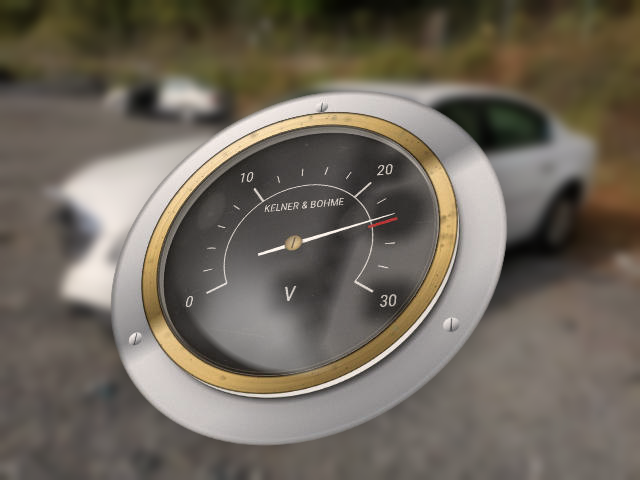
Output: value=24 unit=V
